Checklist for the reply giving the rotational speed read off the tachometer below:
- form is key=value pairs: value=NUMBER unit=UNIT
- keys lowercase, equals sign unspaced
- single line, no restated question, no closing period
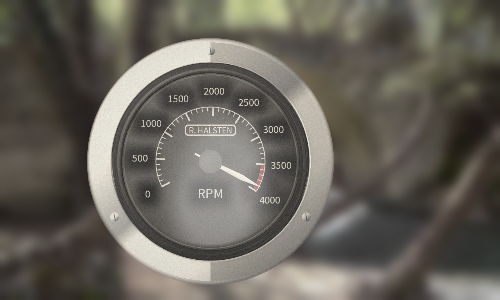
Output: value=3900 unit=rpm
